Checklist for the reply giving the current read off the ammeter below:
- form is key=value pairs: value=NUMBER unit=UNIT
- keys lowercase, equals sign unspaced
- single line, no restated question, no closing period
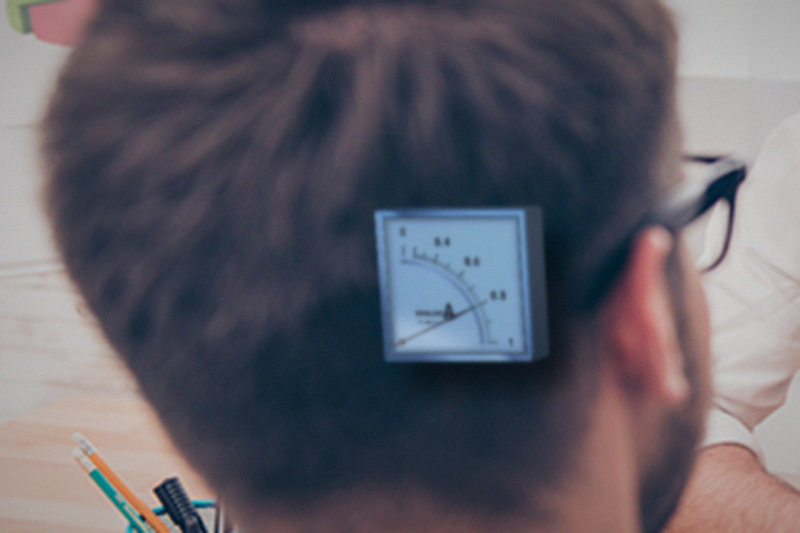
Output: value=0.8 unit=A
